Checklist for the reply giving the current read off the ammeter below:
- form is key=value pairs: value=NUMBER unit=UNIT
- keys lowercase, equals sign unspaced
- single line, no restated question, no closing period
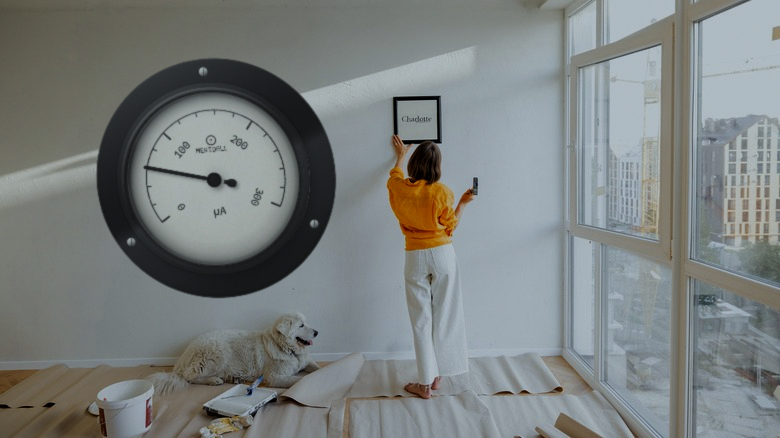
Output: value=60 unit=µA
